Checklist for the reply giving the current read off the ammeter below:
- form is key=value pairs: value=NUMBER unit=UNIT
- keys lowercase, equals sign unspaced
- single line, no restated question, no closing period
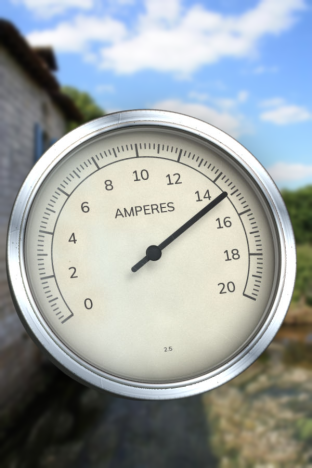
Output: value=14.8 unit=A
